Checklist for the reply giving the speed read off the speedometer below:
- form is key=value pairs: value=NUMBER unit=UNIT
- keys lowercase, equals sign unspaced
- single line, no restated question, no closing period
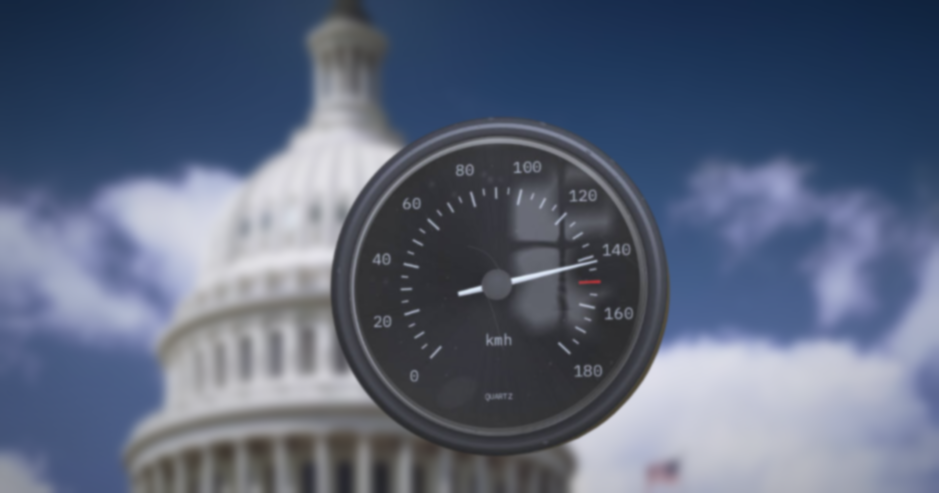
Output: value=142.5 unit=km/h
